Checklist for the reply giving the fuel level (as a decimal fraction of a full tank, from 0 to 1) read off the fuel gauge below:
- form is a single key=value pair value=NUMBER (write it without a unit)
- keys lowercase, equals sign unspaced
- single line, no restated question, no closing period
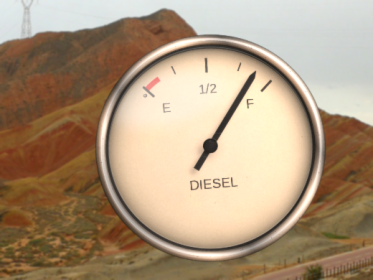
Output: value=0.875
